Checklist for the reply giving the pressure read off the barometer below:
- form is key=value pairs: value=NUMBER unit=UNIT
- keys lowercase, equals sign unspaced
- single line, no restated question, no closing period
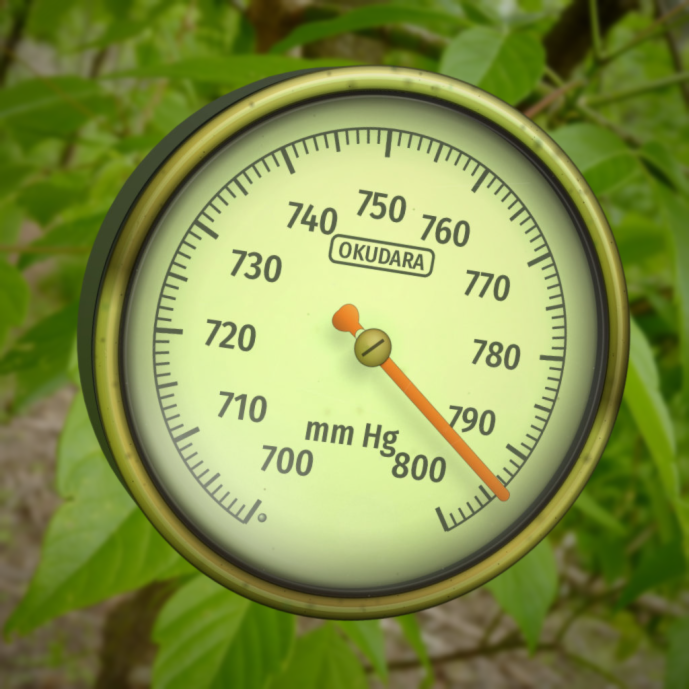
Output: value=794 unit=mmHg
